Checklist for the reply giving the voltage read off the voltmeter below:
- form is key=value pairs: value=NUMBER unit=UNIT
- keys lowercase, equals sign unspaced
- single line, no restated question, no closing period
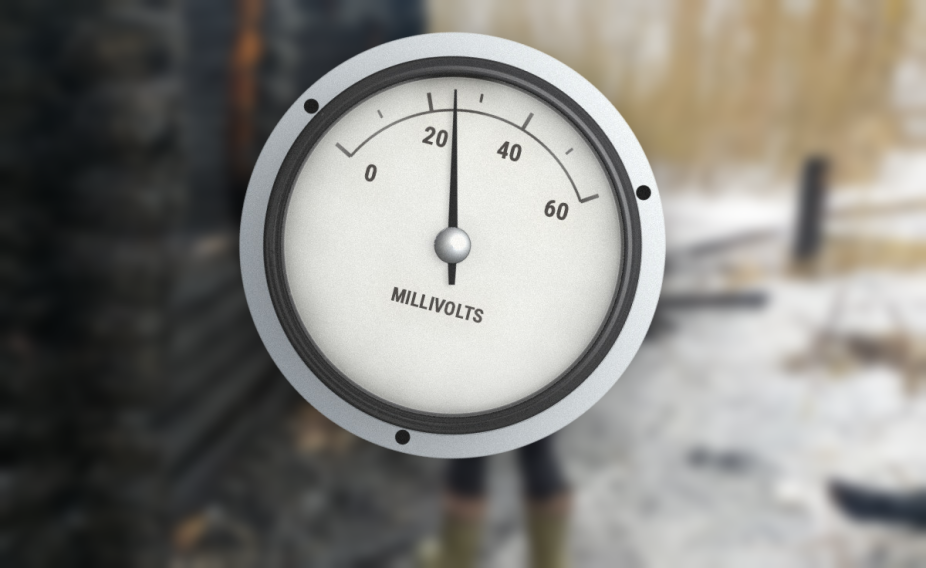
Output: value=25 unit=mV
